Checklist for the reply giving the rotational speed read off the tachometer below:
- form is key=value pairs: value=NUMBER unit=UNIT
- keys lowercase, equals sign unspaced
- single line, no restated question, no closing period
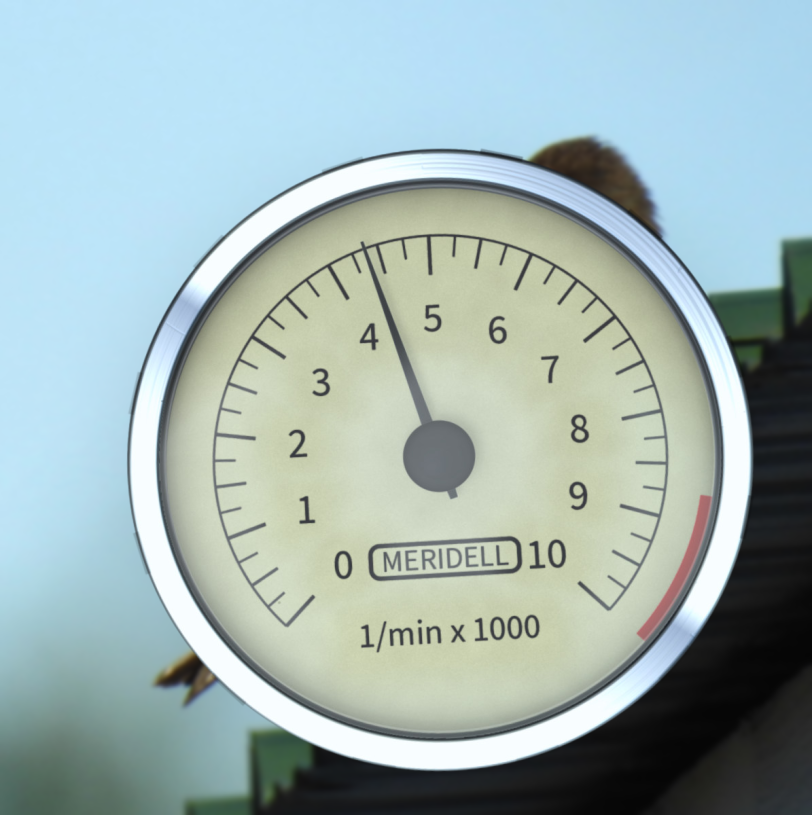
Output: value=4375 unit=rpm
